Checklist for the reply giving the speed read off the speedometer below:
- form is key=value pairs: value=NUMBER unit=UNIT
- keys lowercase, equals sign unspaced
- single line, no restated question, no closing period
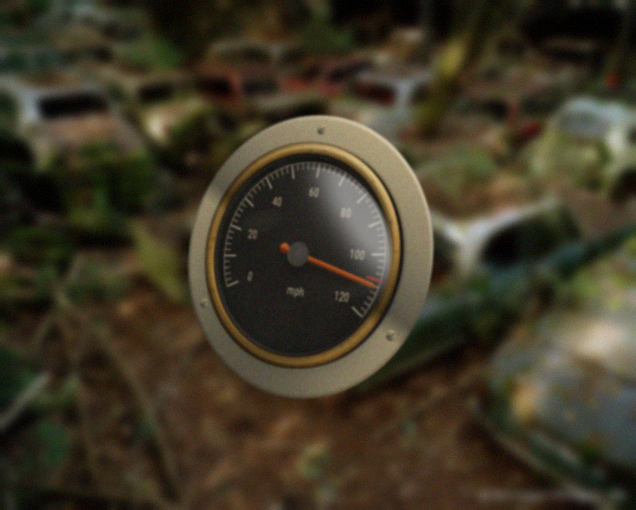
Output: value=110 unit=mph
